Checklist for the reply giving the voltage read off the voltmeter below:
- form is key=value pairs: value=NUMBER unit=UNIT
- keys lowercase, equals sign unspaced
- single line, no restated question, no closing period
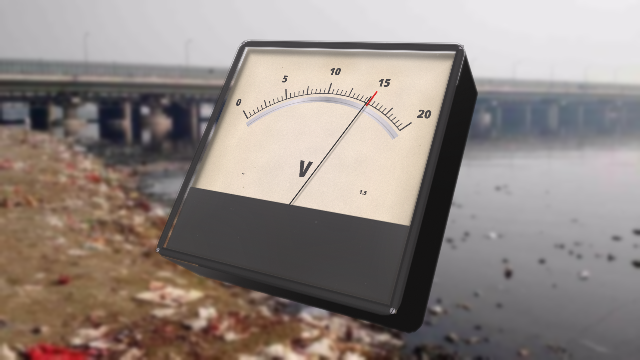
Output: value=15 unit=V
